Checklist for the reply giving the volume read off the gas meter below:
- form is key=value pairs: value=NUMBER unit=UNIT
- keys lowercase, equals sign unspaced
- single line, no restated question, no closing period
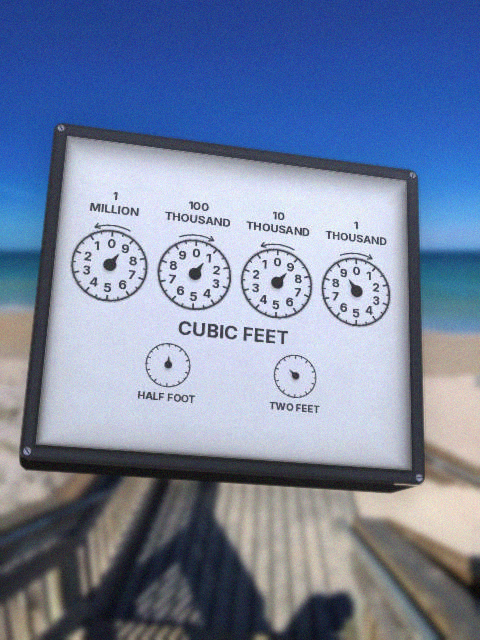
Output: value=908900 unit=ft³
